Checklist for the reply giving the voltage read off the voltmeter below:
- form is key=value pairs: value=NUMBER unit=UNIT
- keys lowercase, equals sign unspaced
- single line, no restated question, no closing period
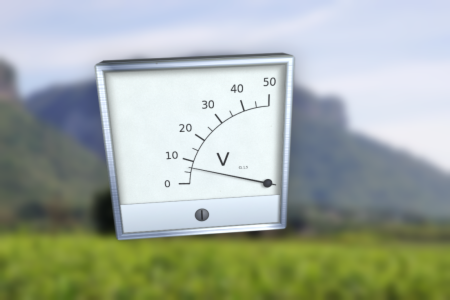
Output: value=7.5 unit=V
